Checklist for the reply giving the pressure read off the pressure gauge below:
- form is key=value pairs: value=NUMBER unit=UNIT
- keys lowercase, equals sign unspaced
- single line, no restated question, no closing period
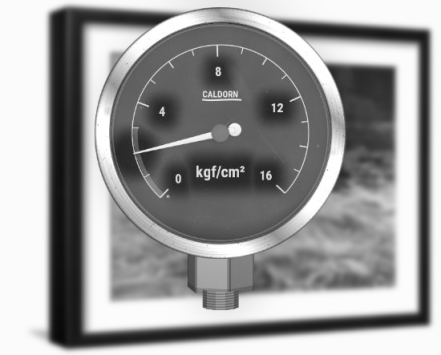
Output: value=2 unit=kg/cm²
